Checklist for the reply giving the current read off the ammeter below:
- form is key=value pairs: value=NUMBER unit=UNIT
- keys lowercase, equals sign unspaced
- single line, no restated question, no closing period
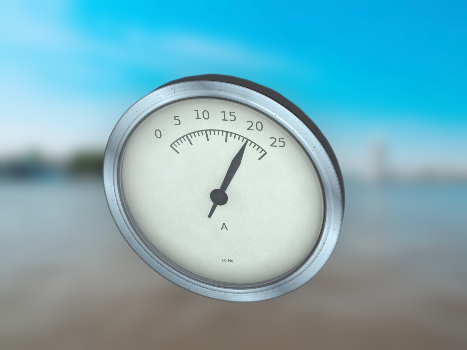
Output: value=20 unit=A
